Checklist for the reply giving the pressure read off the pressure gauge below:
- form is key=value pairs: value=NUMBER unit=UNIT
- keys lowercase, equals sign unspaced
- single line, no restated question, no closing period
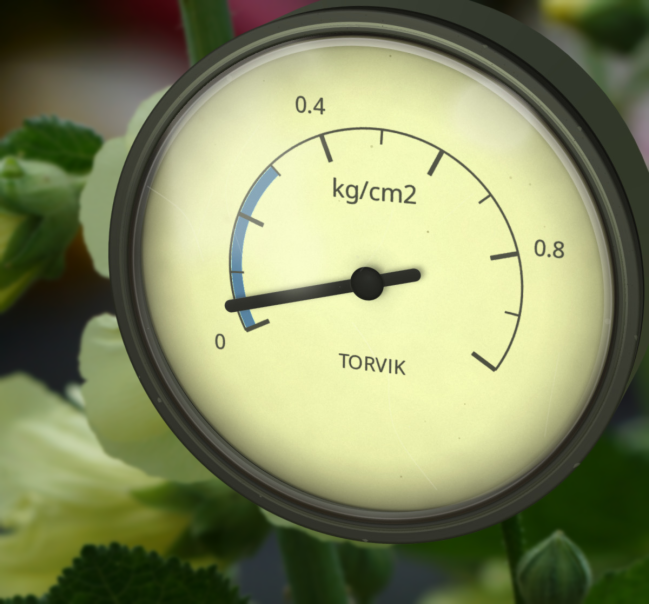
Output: value=0.05 unit=kg/cm²
